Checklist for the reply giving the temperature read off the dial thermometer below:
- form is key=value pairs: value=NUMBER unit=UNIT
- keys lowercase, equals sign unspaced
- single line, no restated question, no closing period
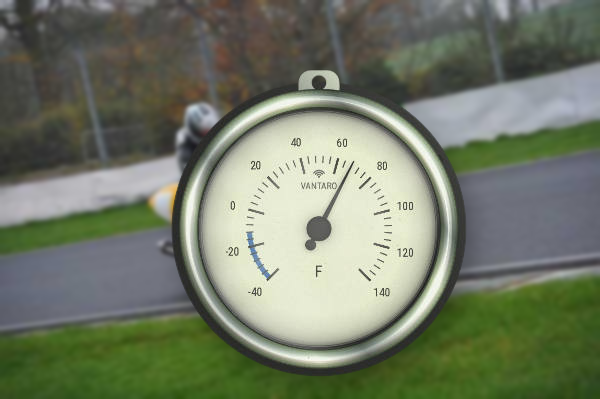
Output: value=68 unit=°F
